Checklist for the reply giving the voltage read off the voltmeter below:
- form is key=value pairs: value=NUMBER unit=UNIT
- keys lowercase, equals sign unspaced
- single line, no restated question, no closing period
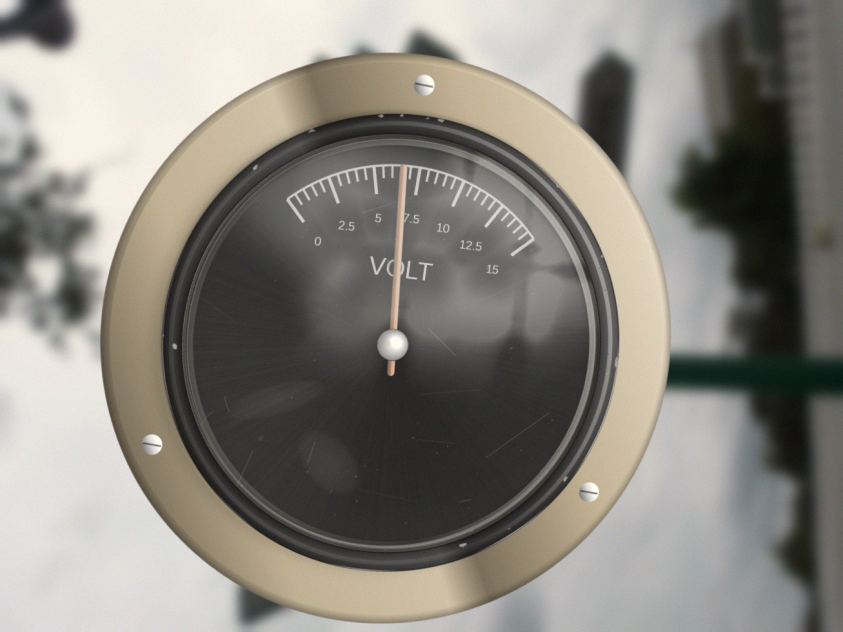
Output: value=6.5 unit=V
